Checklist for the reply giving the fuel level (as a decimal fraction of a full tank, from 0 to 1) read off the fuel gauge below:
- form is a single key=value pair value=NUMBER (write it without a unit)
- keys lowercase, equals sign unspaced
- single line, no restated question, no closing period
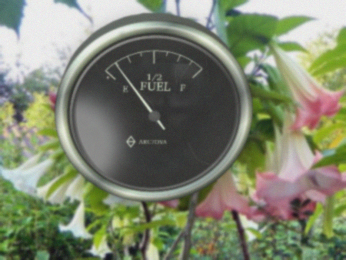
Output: value=0.125
